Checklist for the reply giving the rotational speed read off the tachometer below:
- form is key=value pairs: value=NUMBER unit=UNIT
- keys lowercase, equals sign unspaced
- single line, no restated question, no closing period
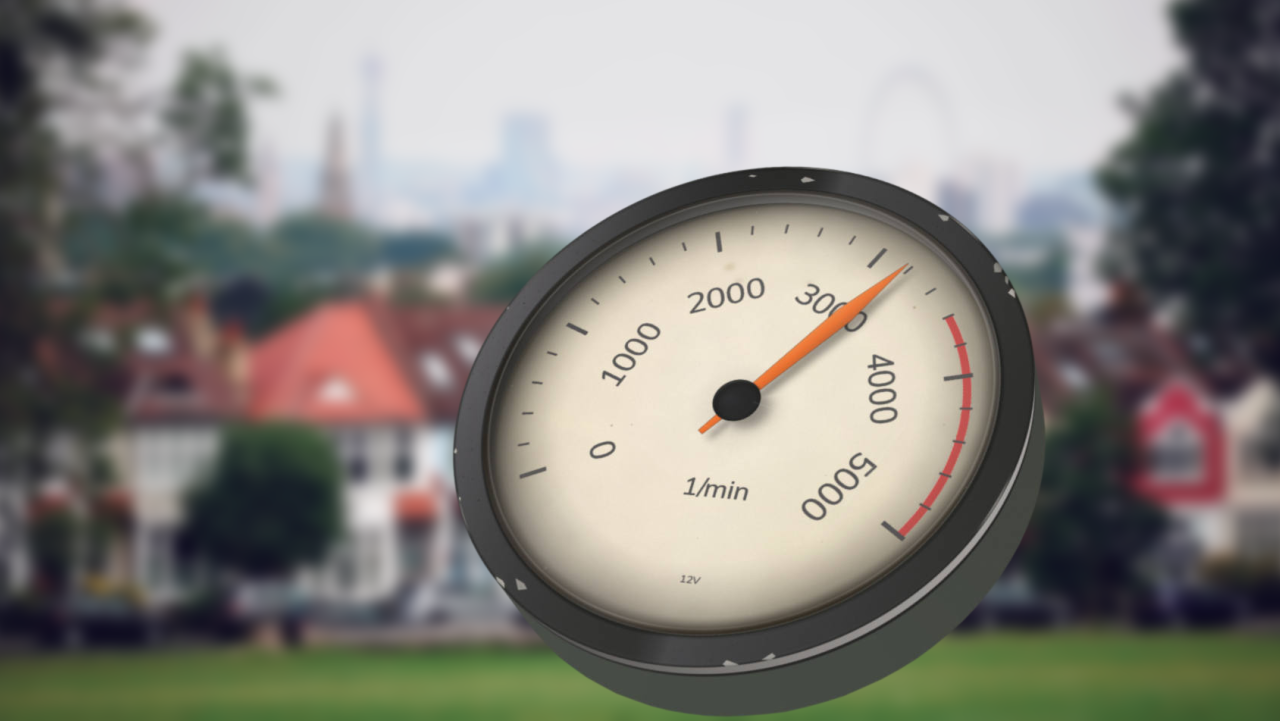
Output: value=3200 unit=rpm
